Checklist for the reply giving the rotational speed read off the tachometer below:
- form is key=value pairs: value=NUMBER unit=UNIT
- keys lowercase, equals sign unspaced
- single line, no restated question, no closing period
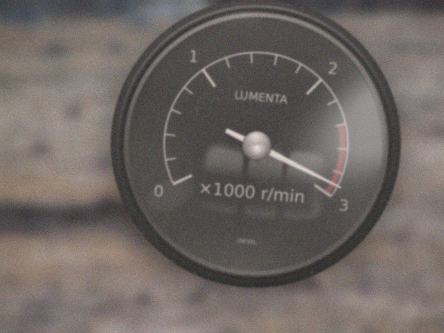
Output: value=2900 unit=rpm
